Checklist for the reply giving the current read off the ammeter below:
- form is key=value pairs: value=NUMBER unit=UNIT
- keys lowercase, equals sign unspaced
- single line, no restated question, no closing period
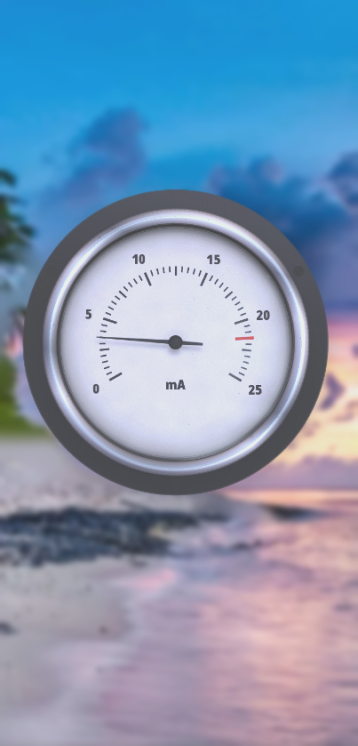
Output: value=3.5 unit=mA
